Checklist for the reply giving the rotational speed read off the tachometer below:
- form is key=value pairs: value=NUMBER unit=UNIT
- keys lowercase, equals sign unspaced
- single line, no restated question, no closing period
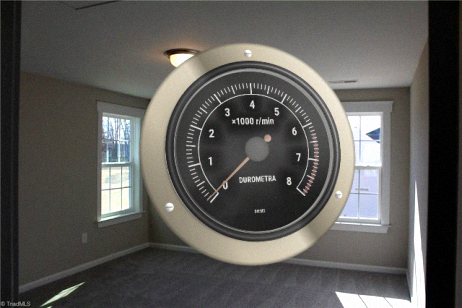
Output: value=100 unit=rpm
